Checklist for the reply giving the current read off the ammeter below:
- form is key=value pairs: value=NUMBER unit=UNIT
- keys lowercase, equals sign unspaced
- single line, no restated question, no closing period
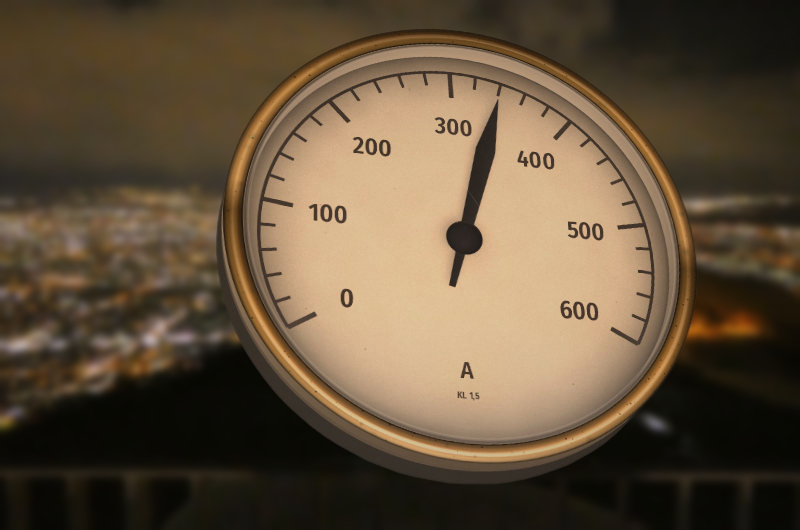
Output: value=340 unit=A
